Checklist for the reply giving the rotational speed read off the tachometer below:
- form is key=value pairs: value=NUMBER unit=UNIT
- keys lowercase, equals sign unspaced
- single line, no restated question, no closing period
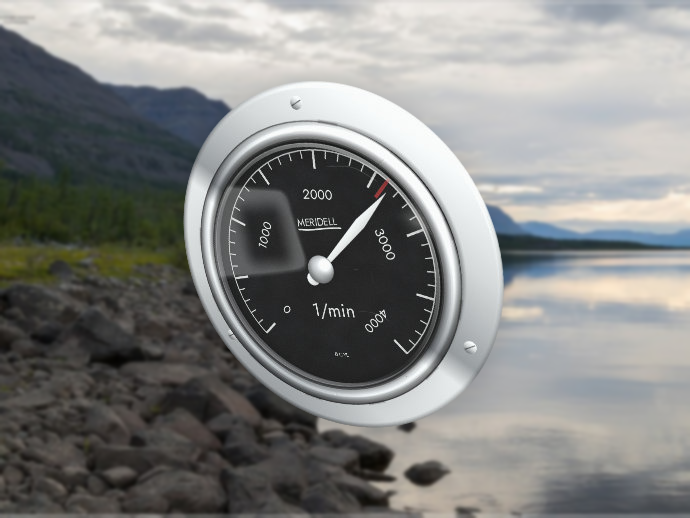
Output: value=2650 unit=rpm
